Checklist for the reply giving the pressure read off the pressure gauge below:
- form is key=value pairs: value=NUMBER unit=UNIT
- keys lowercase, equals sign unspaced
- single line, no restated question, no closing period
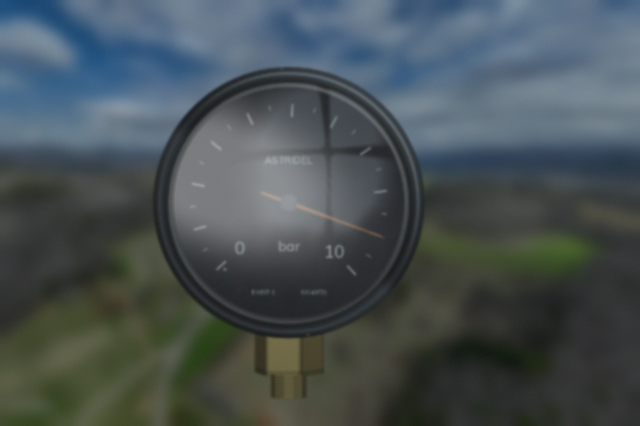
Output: value=9 unit=bar
